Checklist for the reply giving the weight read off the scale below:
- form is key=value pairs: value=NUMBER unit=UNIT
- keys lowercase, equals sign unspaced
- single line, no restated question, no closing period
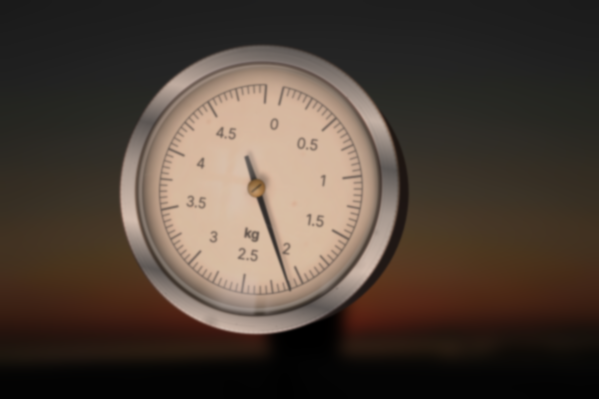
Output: value=2.1 unit=kg
